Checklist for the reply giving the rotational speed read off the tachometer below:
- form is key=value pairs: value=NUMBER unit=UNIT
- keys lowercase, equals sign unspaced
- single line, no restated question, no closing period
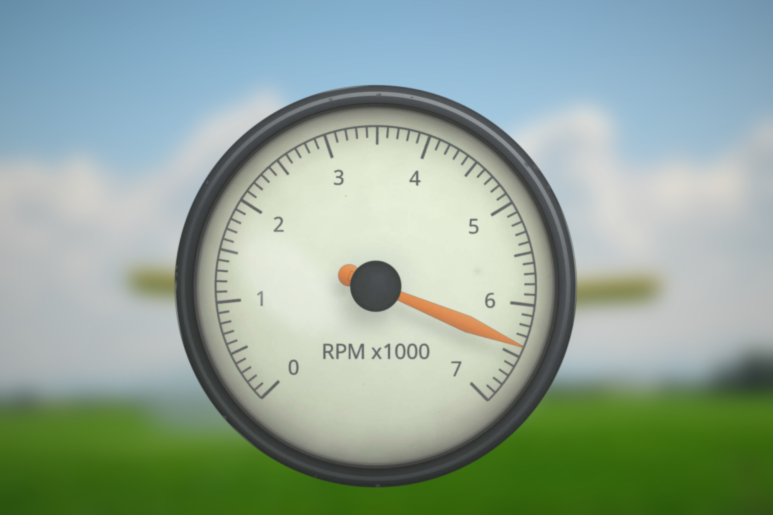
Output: value=6400 unit=rpm
